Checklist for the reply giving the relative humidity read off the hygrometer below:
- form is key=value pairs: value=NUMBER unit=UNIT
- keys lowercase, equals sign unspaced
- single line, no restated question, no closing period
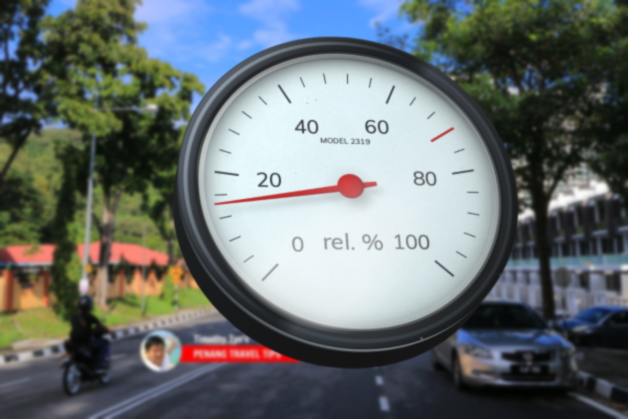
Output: value=14 unit=%
